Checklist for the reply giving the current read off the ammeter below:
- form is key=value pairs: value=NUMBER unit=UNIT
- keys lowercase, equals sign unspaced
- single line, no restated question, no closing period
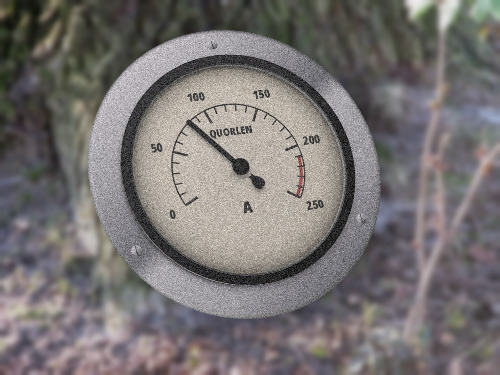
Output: value=80 unit=A
